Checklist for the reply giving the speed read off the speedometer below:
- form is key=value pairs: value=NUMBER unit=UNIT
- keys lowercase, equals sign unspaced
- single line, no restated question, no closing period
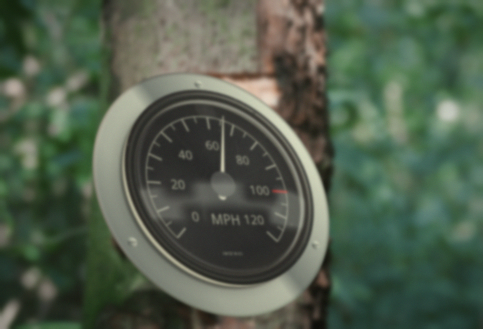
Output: value=65 unit=mph
